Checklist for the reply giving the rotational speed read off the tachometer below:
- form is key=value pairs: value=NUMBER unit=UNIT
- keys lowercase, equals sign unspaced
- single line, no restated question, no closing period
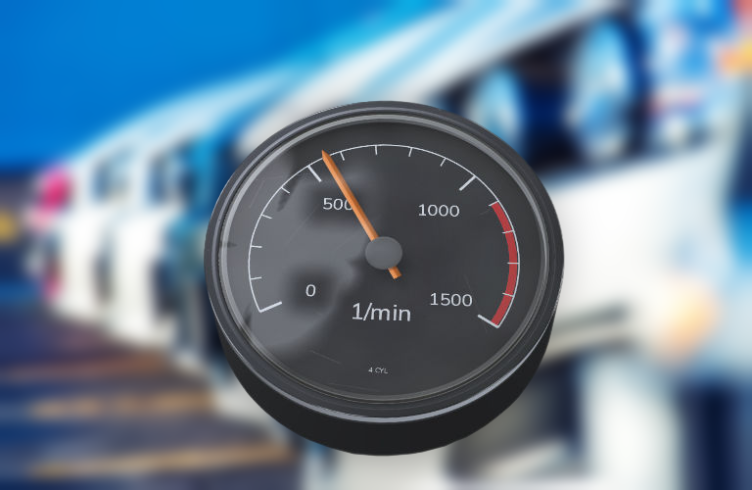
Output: value=550 unit=rpm
